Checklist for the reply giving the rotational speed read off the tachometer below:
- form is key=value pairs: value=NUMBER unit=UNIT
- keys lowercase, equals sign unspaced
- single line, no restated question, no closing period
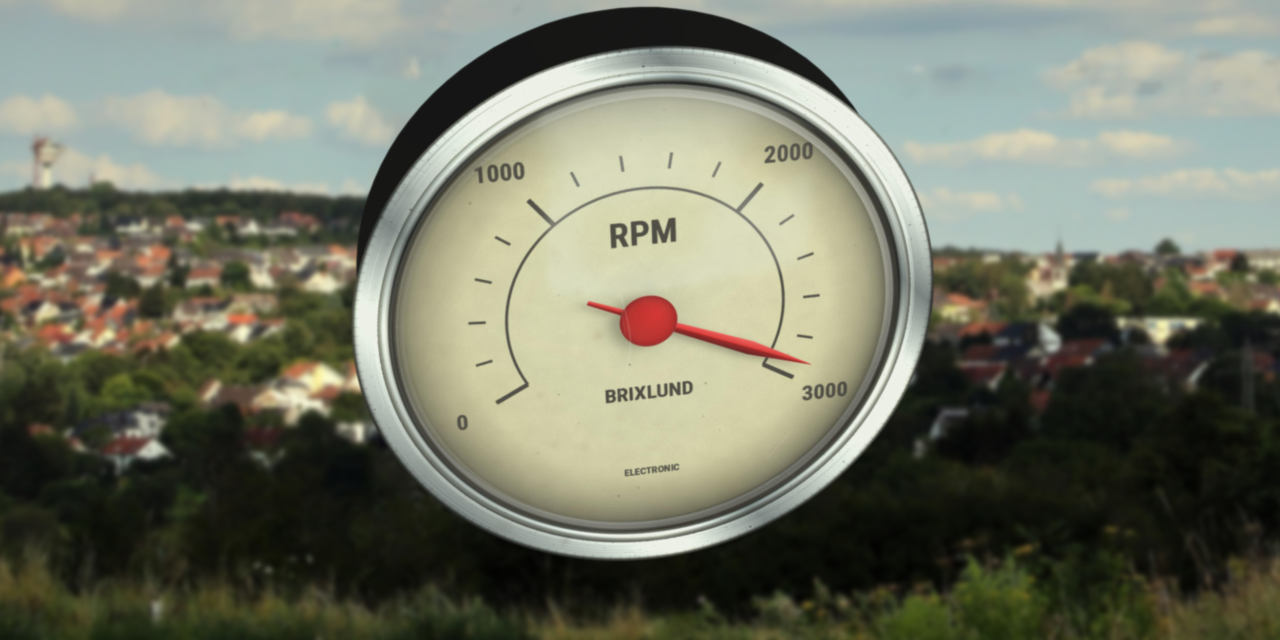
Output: value=2900 unit=rpm
